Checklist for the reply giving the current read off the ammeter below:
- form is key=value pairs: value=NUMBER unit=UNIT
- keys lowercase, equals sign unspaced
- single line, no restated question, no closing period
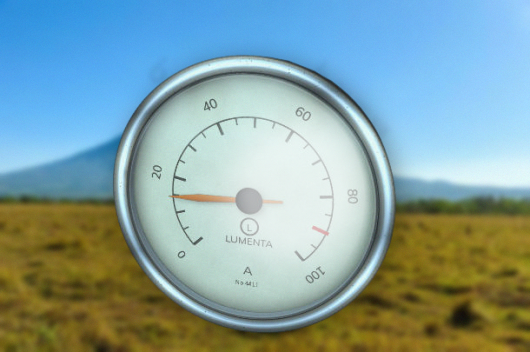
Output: value=15 unit=A
